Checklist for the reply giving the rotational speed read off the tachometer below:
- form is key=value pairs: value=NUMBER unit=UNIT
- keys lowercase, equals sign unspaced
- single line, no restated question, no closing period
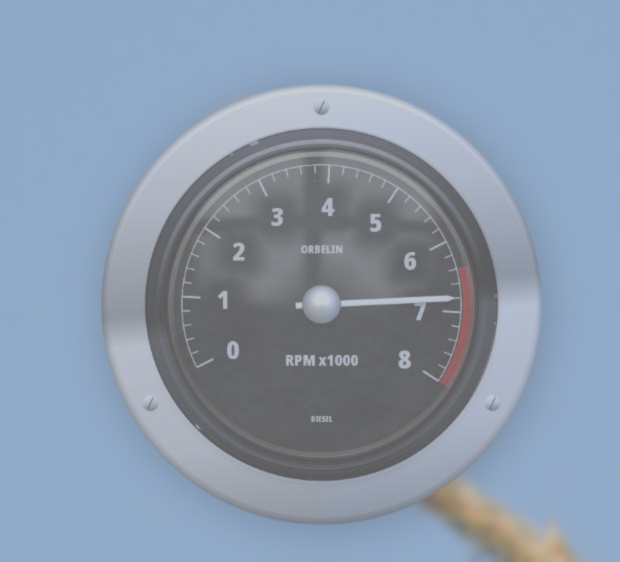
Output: value=6800 unit=rpm
